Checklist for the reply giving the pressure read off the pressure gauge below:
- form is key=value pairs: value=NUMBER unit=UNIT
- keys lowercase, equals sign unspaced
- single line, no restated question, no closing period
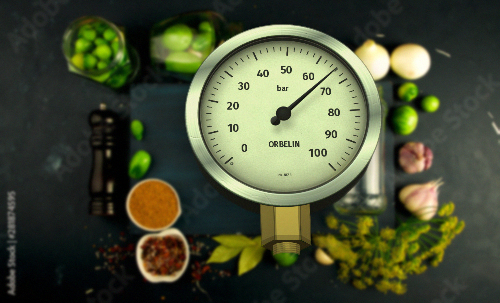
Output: value=66 unit=bar
